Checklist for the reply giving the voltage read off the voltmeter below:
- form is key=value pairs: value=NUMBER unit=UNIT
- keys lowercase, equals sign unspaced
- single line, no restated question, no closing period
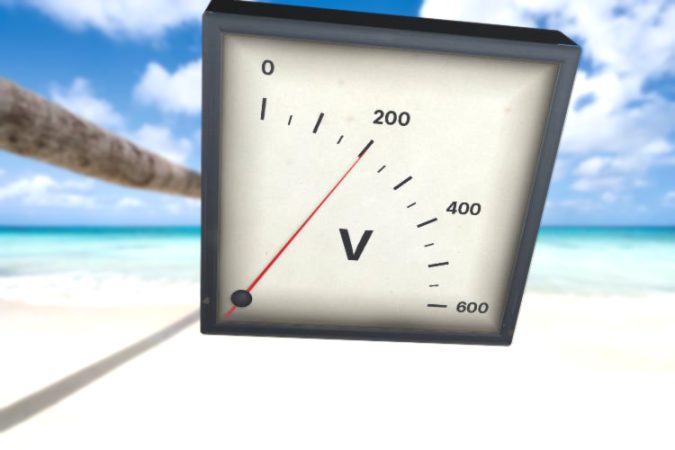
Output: value=200 unit=V
